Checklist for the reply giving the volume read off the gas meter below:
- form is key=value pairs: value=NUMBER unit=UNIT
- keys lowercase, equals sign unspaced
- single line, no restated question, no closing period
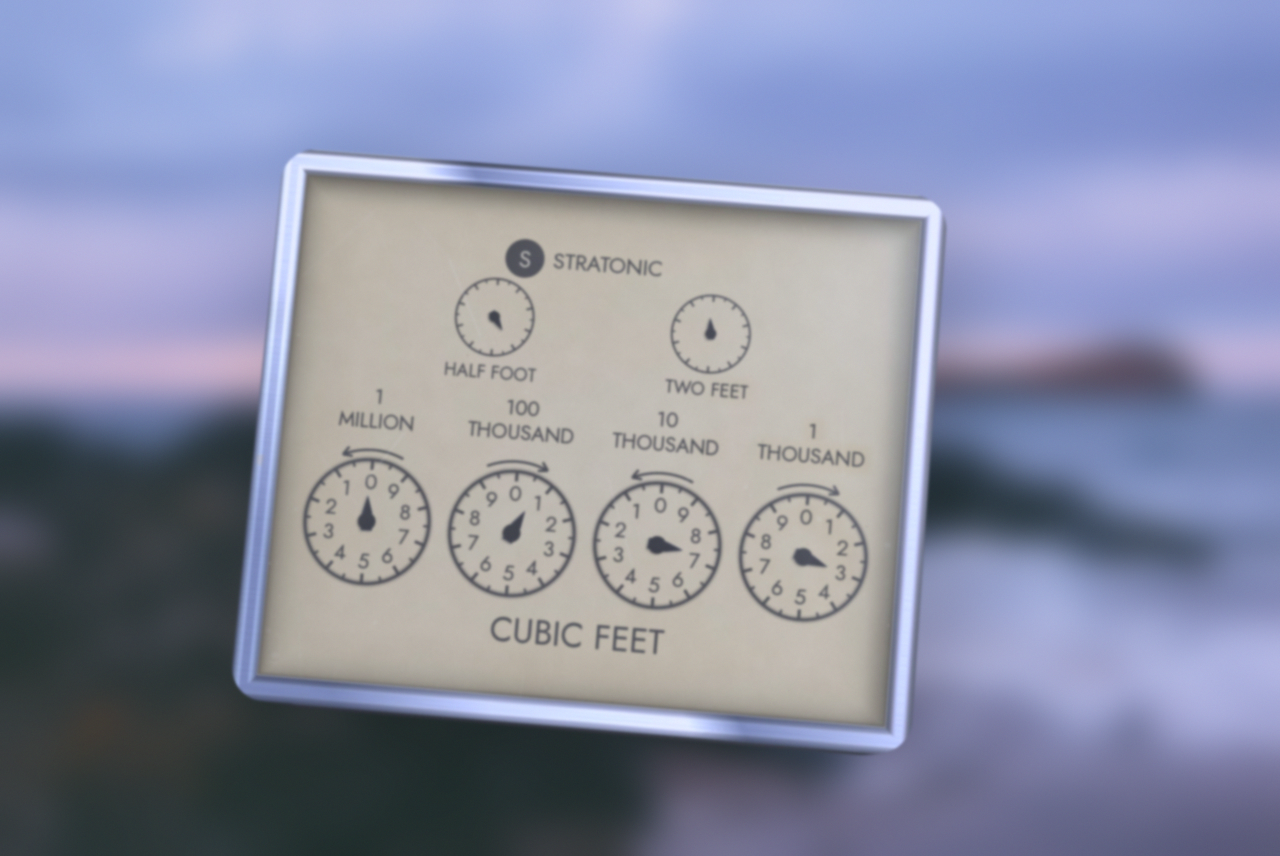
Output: value=7300 unit=ft³
